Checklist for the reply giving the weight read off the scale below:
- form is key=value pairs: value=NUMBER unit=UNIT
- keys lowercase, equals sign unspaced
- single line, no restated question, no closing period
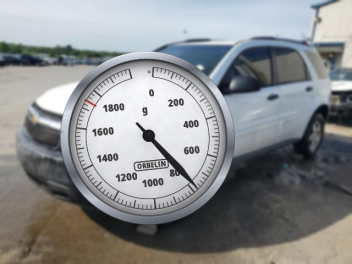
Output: value=780 unit=g
